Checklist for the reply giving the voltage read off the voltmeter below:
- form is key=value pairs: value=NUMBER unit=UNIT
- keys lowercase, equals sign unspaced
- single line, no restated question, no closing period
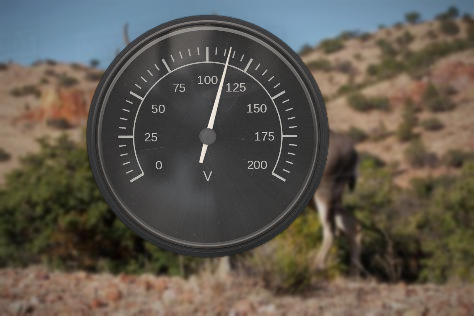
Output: value=112.5 unit=V
